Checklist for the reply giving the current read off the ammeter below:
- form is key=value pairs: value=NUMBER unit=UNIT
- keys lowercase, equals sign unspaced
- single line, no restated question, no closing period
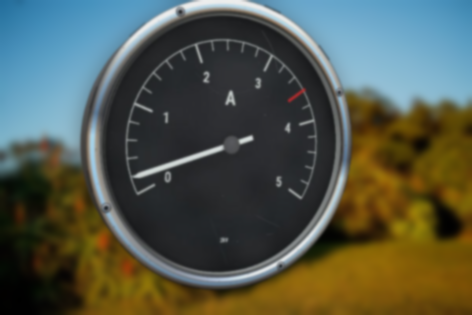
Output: value=0.2 unit=A
